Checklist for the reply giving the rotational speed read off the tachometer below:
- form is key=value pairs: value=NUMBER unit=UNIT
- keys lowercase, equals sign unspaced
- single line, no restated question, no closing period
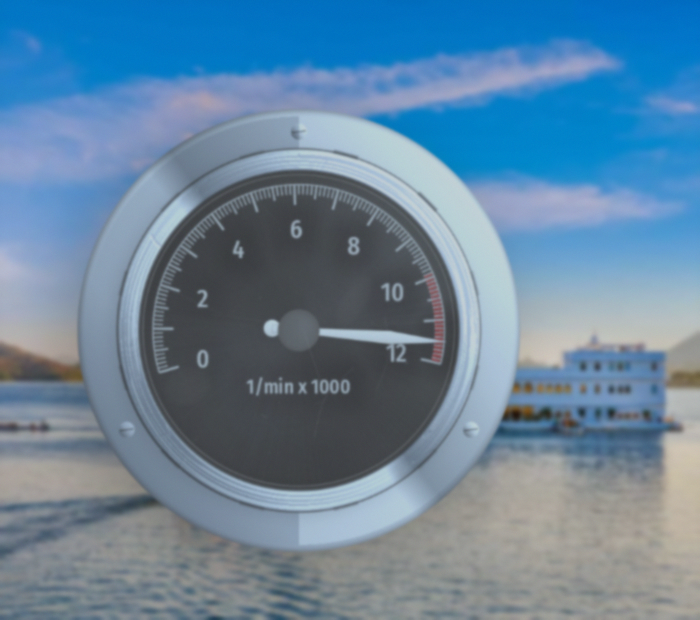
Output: value=11500 unit=rpm
